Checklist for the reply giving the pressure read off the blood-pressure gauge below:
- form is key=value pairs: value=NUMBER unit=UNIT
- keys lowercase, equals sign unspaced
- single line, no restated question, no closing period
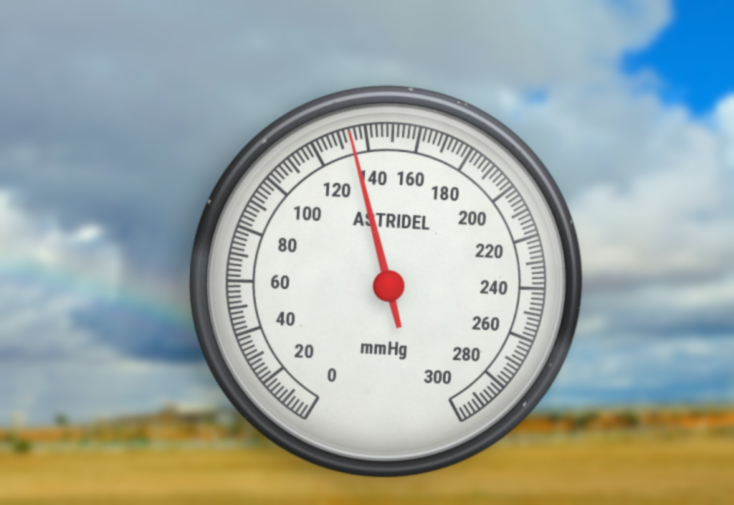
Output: value=134 unit=mmHg
